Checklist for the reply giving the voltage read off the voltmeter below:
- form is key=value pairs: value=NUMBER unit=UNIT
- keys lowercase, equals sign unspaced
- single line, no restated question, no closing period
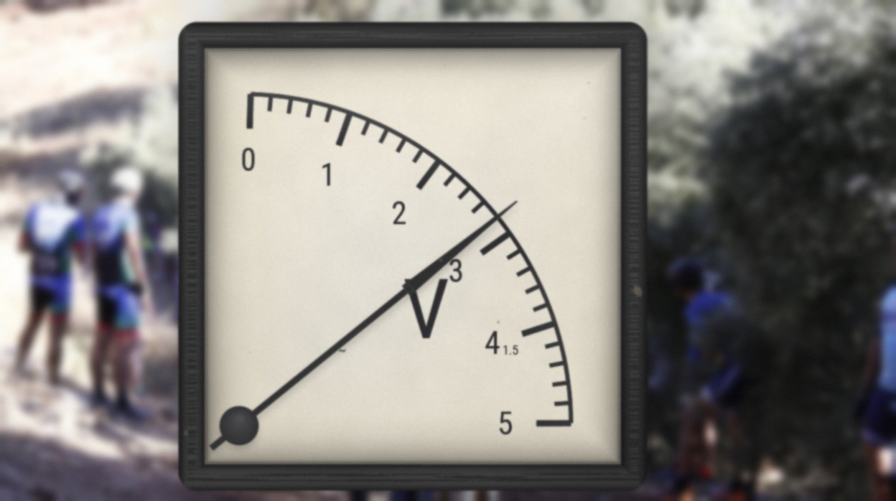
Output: value=2.8 unit=V
